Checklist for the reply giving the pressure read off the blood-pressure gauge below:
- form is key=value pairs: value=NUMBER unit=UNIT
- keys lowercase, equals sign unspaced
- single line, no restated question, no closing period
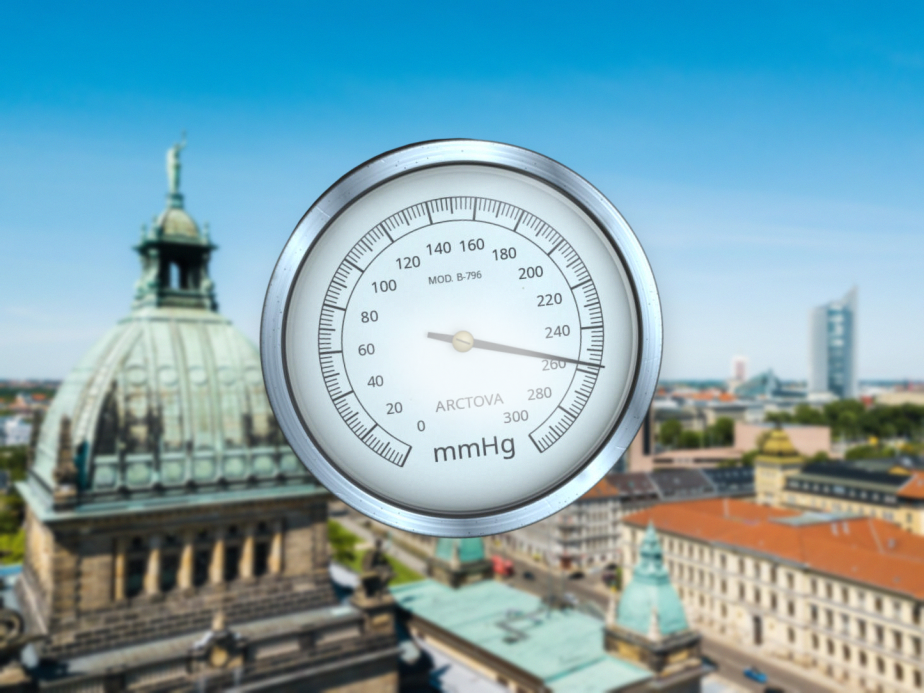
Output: value=256 unit=mmHg
